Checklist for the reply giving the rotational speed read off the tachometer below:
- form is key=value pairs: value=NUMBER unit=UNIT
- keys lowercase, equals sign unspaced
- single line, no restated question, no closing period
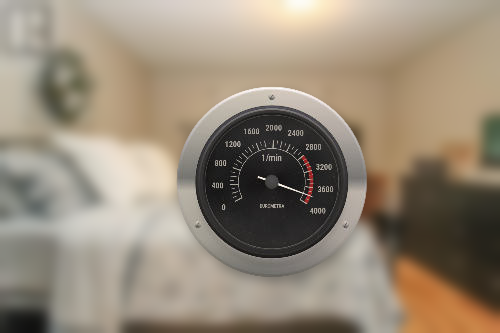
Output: value=3800 unit=rpm
